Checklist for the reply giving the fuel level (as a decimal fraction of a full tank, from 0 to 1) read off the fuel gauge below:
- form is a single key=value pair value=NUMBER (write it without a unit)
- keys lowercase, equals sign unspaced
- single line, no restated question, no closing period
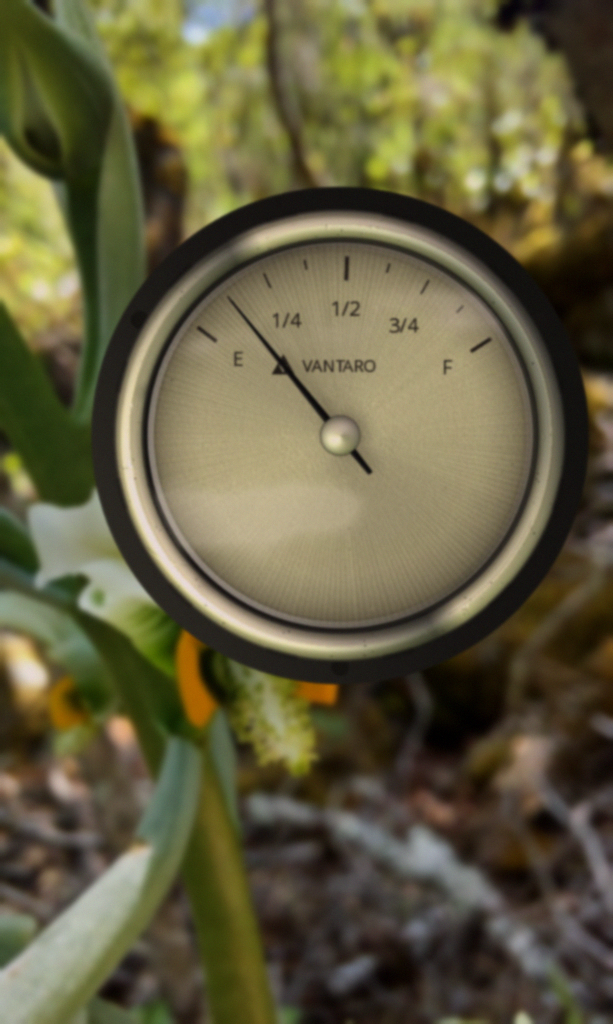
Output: value=0.125
